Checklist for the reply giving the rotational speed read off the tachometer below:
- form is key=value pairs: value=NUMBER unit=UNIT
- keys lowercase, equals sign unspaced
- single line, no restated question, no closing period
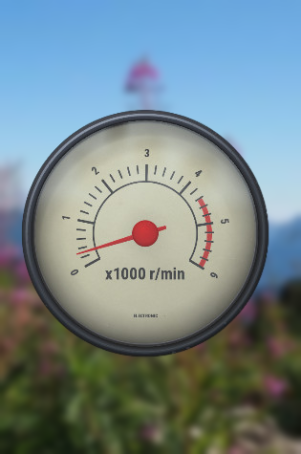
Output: value=300 unit=rpm
